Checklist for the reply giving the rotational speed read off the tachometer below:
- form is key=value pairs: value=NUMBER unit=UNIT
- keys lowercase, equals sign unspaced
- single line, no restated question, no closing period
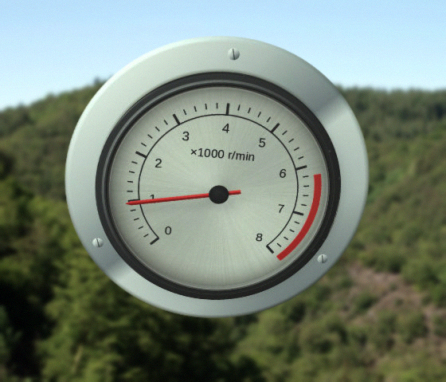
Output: value=1000 unit=rpm
